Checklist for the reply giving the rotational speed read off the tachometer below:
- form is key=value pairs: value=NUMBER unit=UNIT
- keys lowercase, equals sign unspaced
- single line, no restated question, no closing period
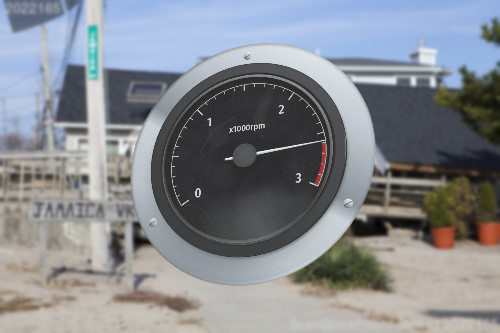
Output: value=2600 unit=rpm
